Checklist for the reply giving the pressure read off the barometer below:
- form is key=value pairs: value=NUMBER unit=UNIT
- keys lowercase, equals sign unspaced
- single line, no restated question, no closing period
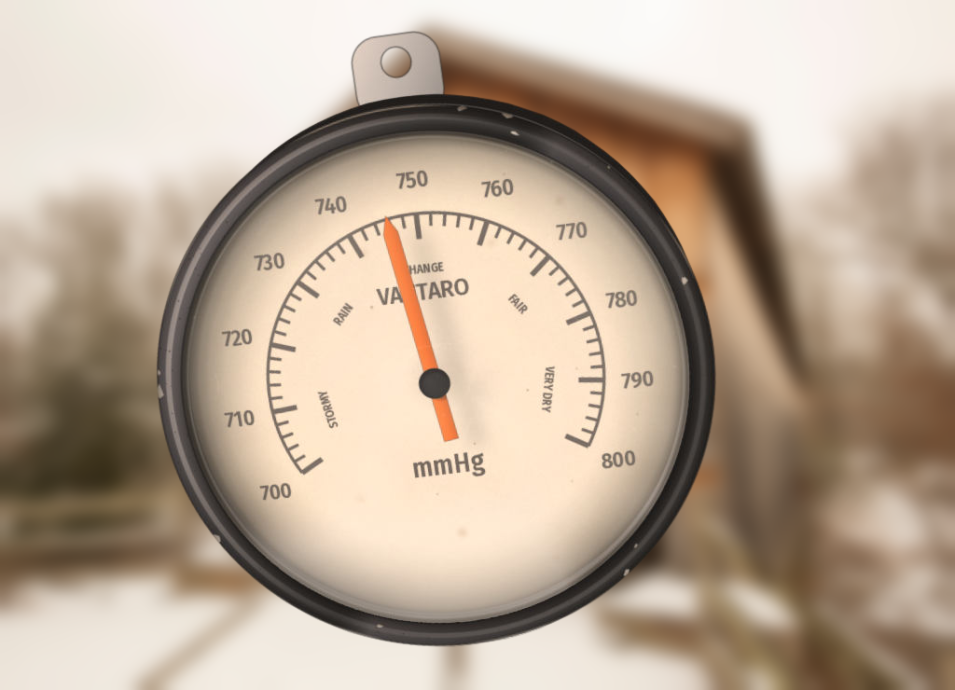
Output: value=746 unit=mmHg
